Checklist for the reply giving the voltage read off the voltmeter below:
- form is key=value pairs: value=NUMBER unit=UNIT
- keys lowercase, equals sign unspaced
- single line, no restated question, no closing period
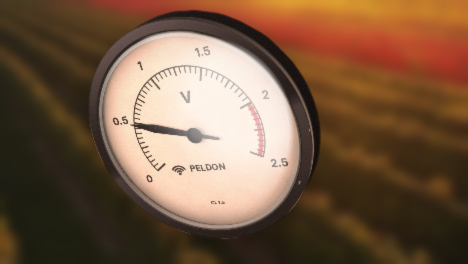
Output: value=0.5 unit=V
